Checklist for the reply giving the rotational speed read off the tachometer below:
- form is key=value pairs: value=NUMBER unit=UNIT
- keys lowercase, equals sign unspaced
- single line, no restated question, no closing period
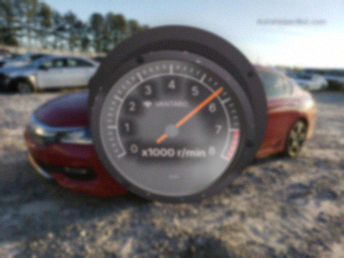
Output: value=5600 unit=rpm
